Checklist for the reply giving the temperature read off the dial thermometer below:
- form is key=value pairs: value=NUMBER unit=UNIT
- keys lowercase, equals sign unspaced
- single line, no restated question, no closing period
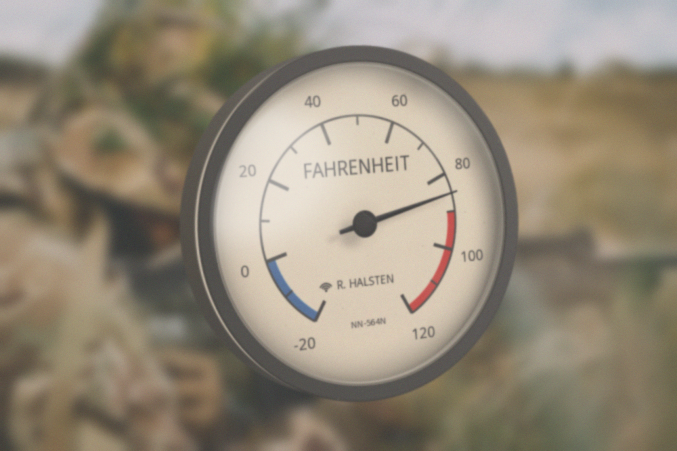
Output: value=85 unit=°F
